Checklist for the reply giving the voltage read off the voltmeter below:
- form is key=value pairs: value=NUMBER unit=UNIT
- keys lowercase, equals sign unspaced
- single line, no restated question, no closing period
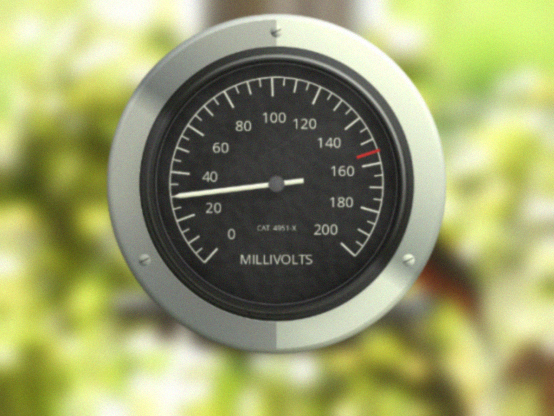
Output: value=30 unit=mV
